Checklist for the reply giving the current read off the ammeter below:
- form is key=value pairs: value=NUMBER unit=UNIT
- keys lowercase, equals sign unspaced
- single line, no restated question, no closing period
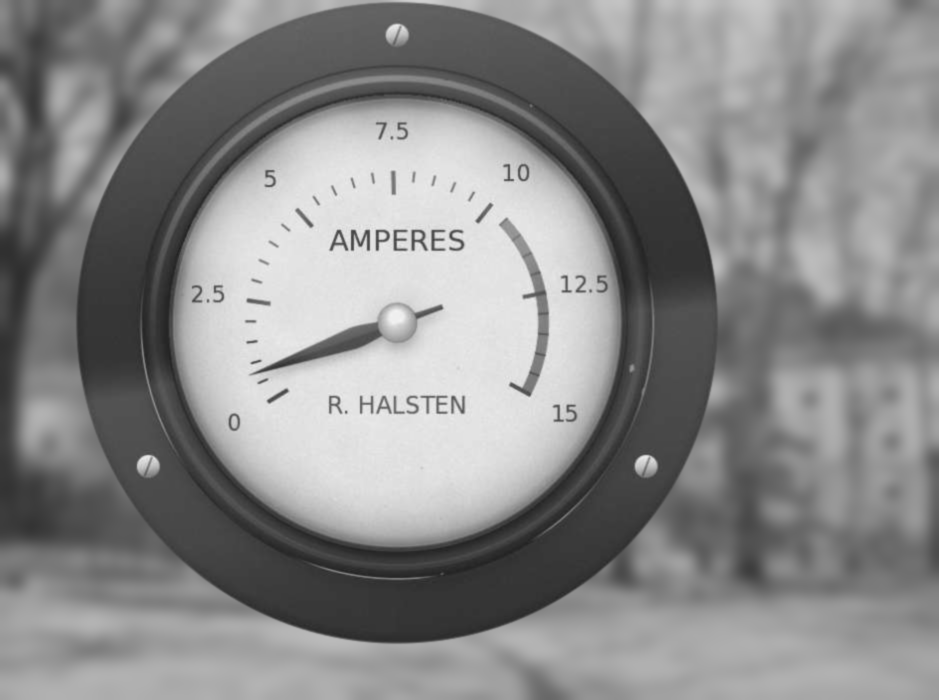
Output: value=0.75 unit=A
